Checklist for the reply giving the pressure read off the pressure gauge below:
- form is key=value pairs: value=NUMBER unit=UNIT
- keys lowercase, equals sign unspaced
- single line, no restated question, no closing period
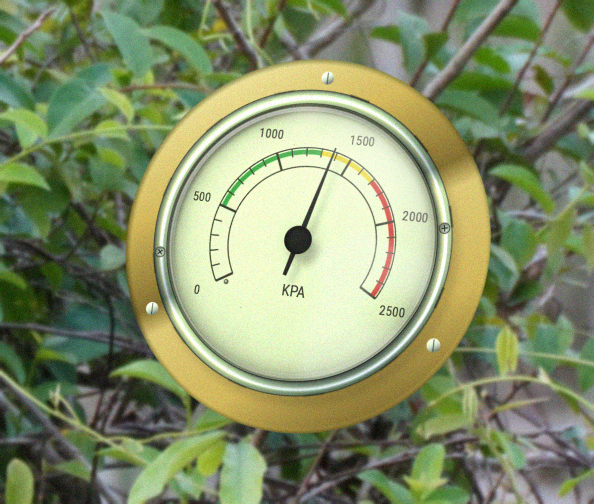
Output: value=1400 unit=kPa
